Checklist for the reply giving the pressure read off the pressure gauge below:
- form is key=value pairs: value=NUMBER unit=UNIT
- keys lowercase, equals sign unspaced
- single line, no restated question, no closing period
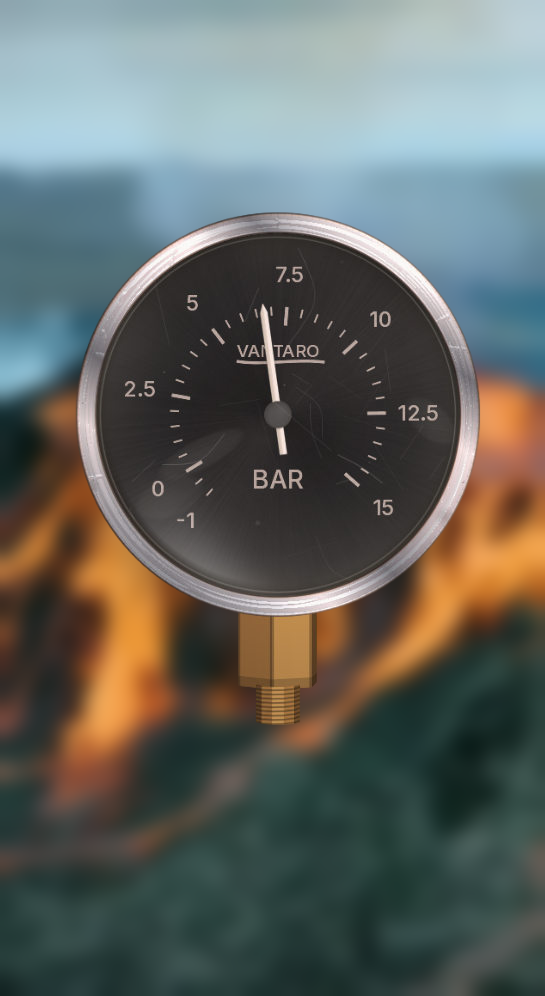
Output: value=6.75 unit=bar
